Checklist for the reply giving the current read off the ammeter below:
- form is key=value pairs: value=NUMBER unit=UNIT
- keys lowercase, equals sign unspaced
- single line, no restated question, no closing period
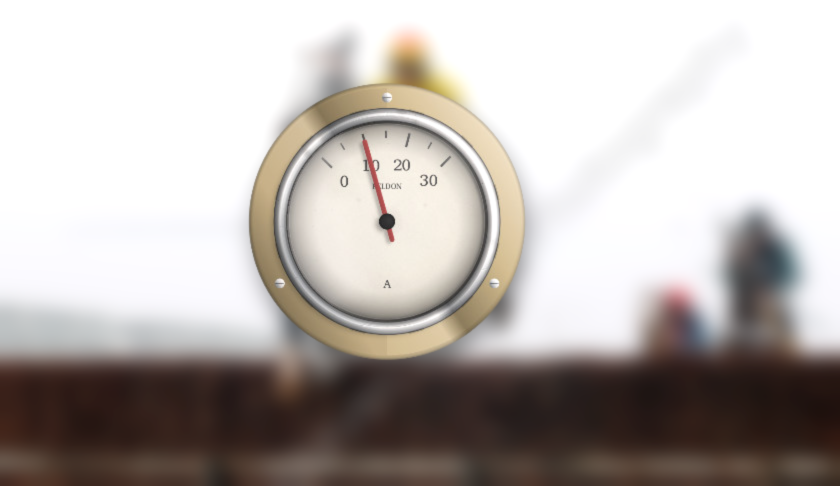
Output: value=10 unit=A
